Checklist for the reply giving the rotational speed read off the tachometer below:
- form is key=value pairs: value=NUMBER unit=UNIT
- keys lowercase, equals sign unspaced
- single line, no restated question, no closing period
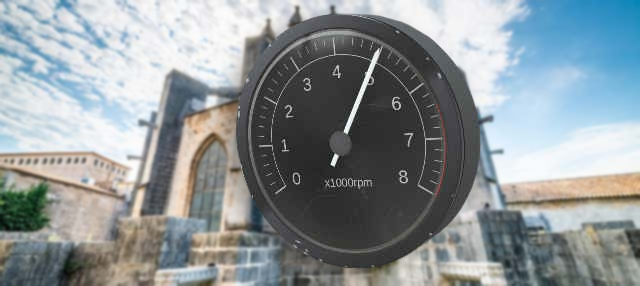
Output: value=5000 unit=rpm
